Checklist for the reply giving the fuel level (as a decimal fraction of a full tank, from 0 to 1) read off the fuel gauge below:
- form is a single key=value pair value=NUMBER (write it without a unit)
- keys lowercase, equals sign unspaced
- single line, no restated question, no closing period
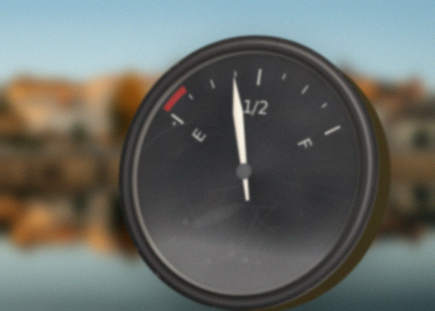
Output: value=0.375
